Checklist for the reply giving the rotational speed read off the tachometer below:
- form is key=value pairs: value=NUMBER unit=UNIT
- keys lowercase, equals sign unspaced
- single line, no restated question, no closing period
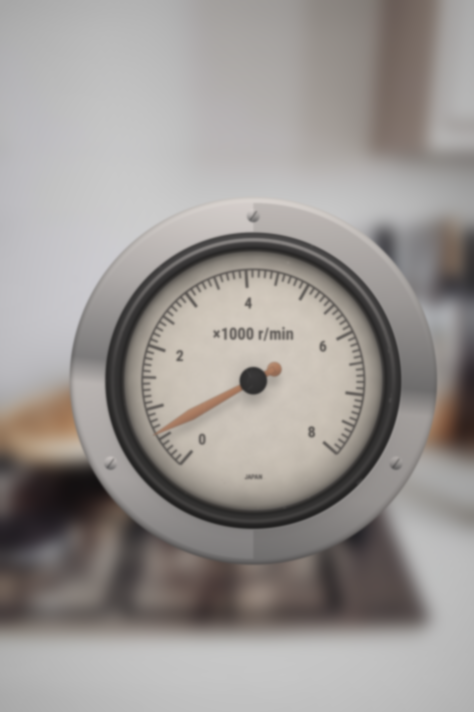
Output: value=600 unit=rpm
